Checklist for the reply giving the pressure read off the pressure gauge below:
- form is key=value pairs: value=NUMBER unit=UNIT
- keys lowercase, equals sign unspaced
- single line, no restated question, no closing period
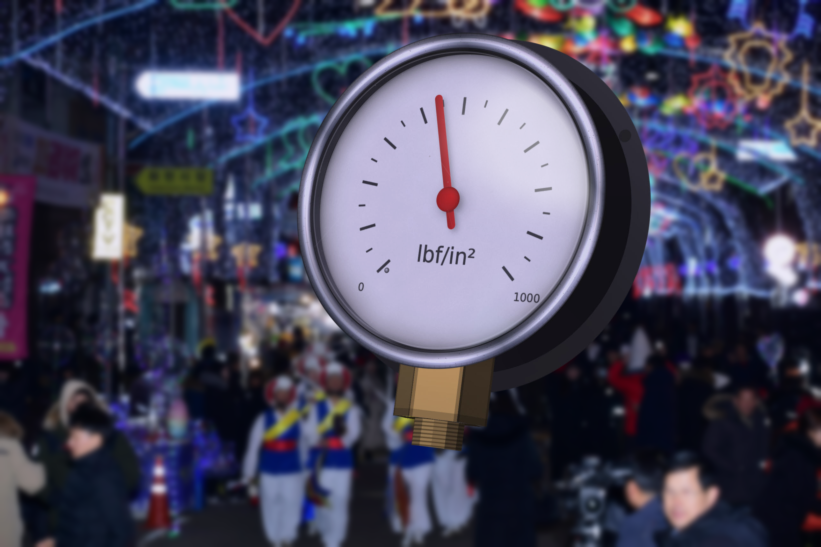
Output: value=450 unit=psi
